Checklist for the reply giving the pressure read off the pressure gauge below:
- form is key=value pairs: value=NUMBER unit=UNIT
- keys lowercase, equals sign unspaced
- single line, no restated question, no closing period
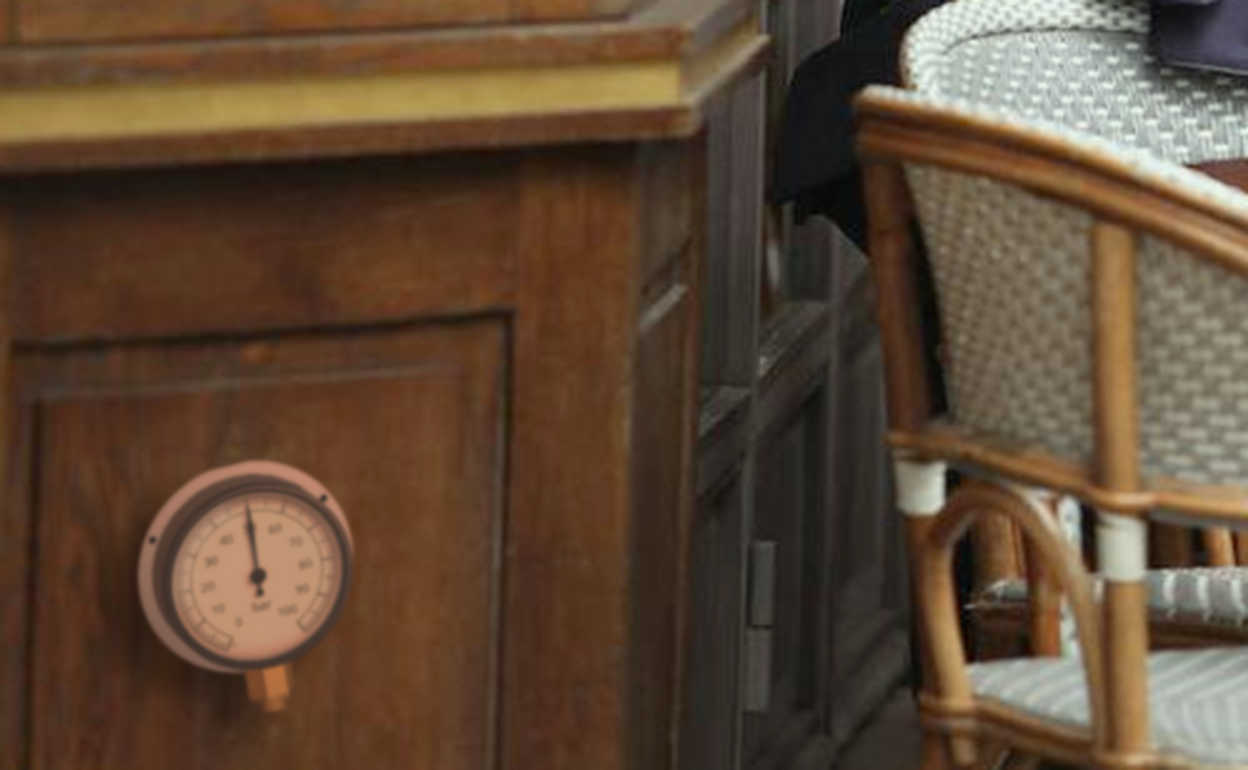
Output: value=50 unit=bar
